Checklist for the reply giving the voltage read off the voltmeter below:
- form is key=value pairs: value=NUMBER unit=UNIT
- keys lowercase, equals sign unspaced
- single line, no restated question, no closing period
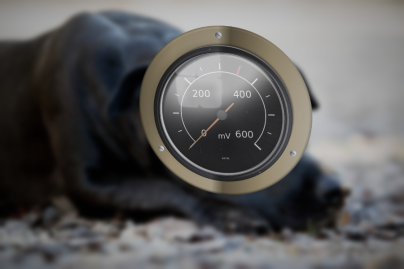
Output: value=0 unit=mV
